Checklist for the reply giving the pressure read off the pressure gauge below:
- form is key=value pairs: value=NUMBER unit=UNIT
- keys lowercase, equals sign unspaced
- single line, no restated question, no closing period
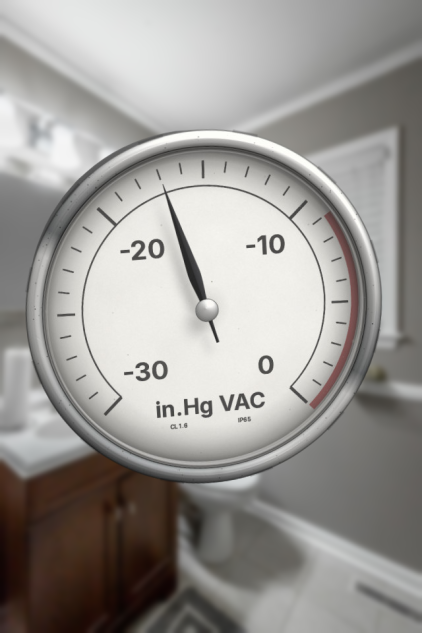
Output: value=-17 unit=inHg
